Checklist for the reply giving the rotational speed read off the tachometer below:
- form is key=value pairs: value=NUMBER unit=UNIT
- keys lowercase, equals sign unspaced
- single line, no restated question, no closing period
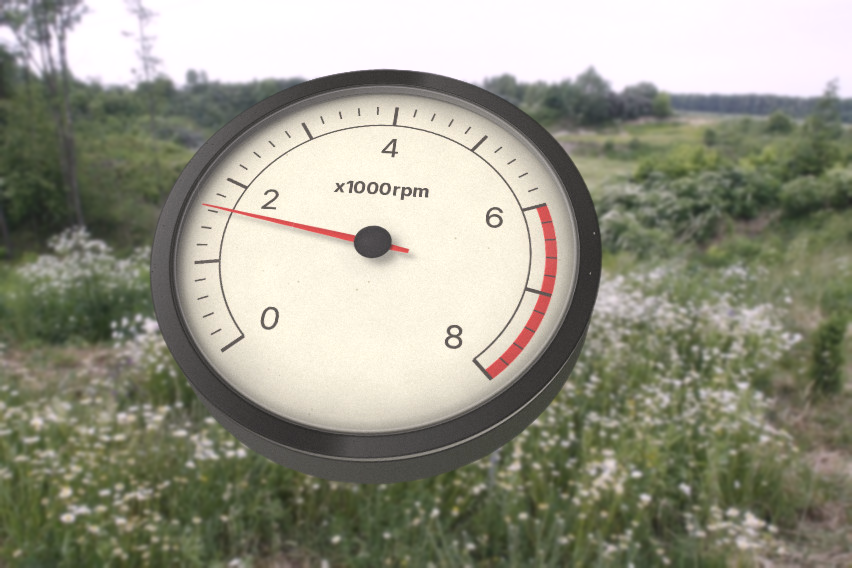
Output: value=1600 unit=rpm
